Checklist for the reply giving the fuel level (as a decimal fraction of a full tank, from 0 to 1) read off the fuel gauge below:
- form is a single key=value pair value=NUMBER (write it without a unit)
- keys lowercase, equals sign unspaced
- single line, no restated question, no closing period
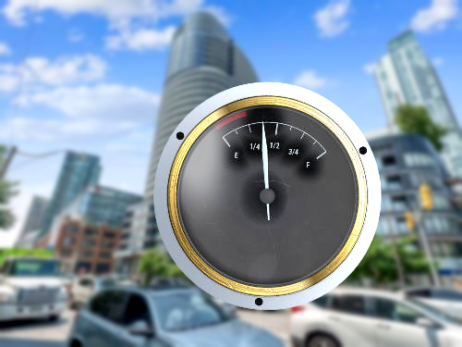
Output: value=0.375
